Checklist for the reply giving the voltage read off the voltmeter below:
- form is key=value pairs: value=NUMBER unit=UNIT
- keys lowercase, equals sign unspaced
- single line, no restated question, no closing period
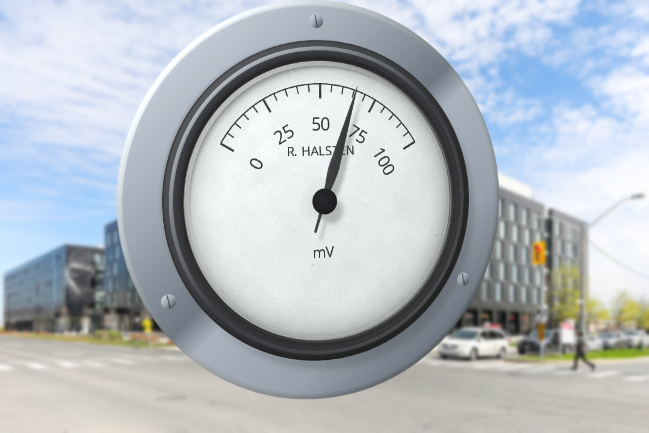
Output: value=65 unit=mV
